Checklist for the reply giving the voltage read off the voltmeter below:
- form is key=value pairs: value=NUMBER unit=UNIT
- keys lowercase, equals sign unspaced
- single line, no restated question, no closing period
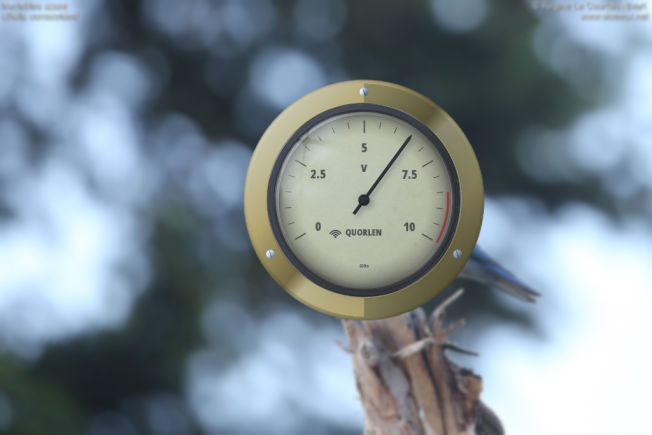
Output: value=6.5 unit=V
